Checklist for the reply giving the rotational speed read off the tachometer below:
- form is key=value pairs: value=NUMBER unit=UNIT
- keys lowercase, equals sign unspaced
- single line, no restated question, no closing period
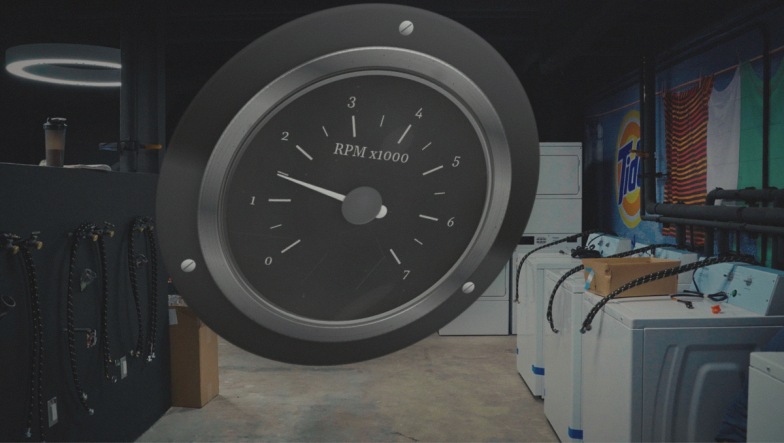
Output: value=1500 unit=rpm
